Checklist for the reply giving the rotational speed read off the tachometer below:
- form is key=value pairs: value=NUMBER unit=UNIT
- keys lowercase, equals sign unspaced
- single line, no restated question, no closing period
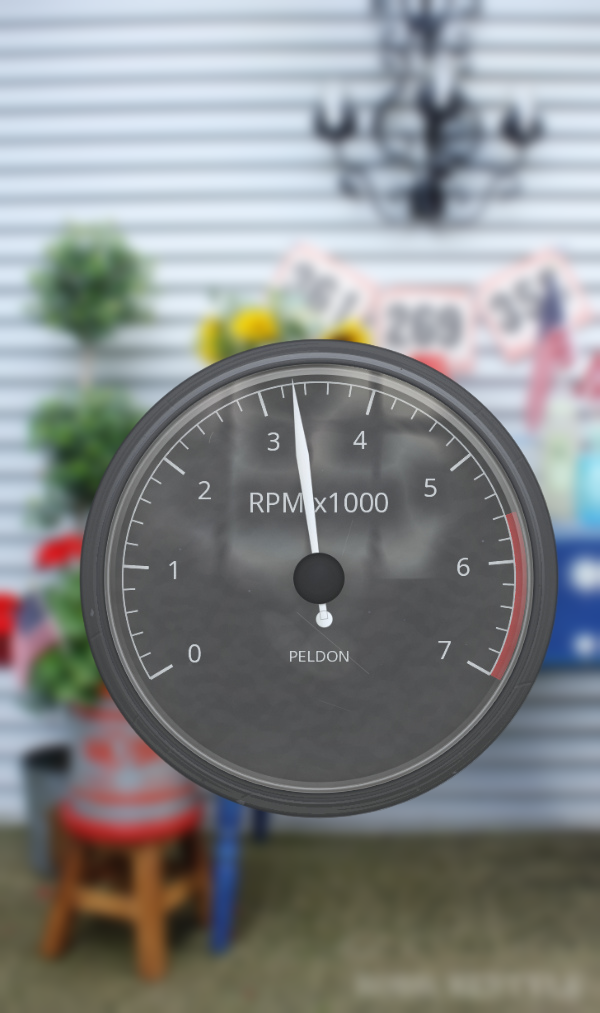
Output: value=3300 unit=rpm
